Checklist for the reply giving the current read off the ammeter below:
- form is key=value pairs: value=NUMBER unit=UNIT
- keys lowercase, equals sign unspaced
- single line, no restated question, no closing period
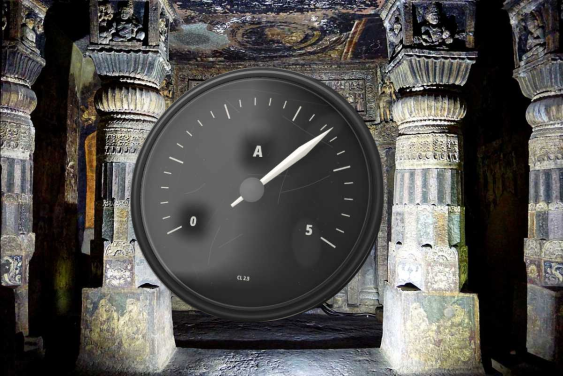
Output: value=3.5 unit=A
